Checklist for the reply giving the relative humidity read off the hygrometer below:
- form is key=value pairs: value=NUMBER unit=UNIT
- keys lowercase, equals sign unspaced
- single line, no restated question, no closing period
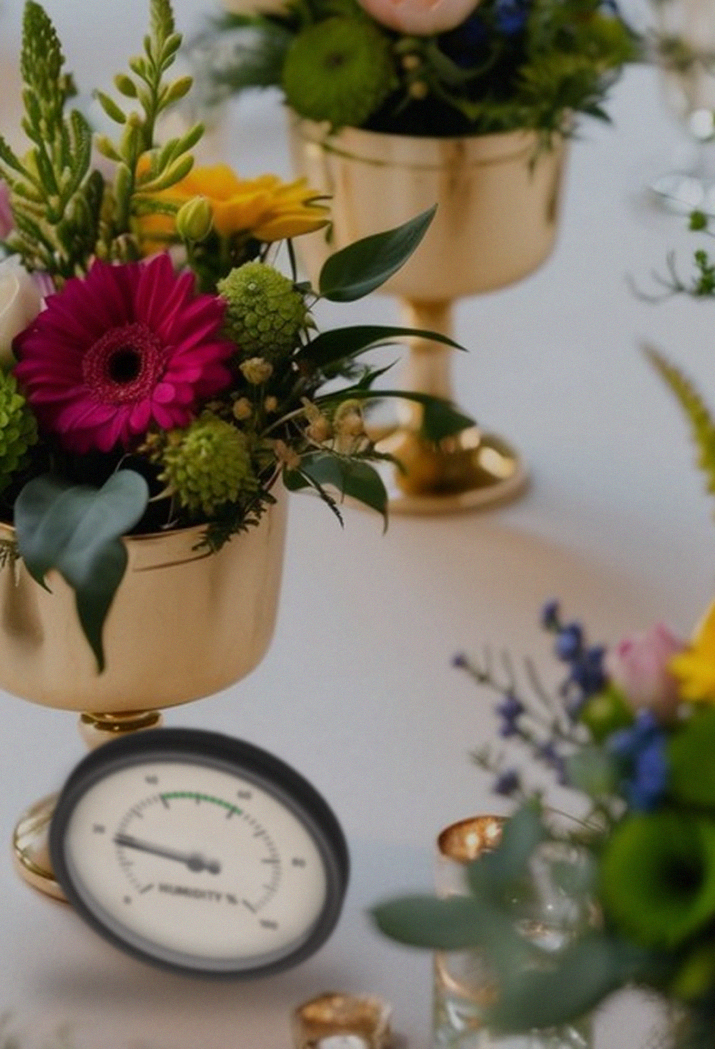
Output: value=20 unit=%
